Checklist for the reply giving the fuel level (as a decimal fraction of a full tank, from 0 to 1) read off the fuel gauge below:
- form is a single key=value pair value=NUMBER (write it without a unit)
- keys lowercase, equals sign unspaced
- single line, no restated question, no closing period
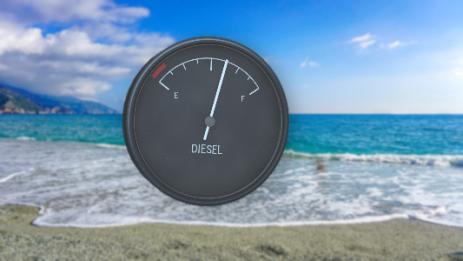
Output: value=0.625
